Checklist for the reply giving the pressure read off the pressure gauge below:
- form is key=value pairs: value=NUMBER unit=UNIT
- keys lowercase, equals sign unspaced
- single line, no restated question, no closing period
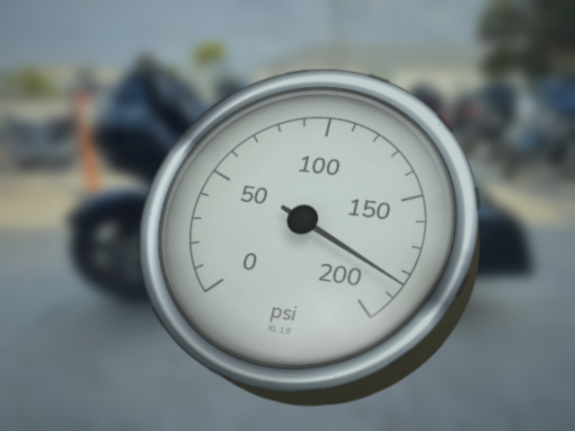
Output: value=185 unit=psi
